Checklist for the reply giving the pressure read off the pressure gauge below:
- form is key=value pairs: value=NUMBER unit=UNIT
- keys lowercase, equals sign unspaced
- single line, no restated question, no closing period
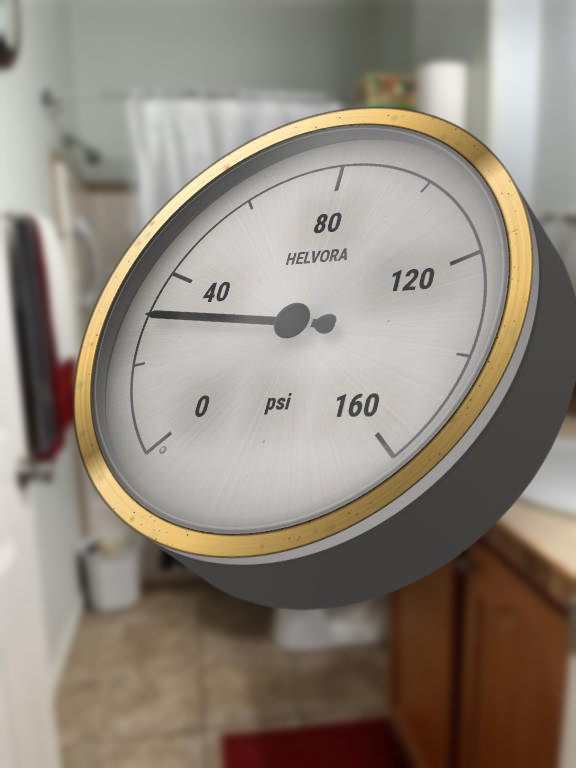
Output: value=30 unit=psi
